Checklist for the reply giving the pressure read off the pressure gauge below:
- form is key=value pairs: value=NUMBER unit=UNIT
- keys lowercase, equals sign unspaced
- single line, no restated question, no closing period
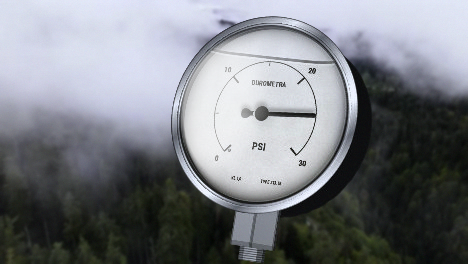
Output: value=25 unit=psi
